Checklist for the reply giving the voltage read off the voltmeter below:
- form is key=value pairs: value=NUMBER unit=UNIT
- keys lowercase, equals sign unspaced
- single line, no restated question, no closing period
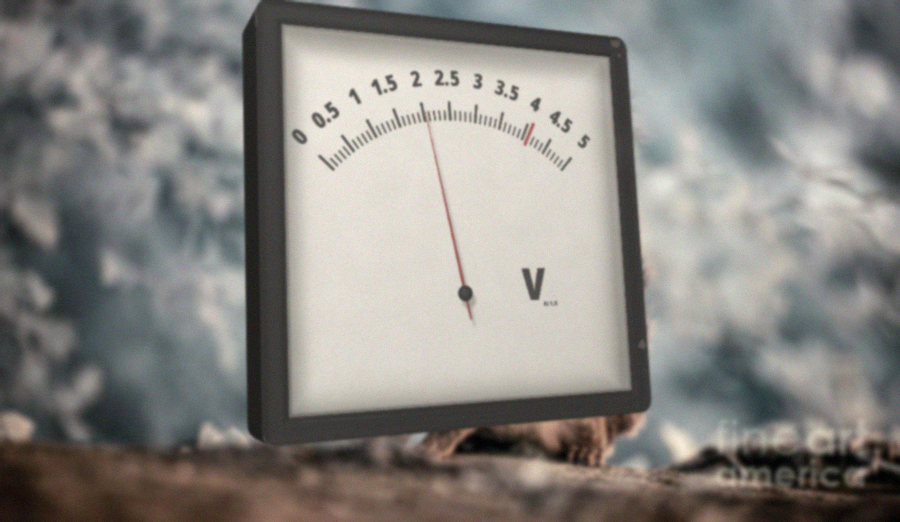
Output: value=2 unit=V
